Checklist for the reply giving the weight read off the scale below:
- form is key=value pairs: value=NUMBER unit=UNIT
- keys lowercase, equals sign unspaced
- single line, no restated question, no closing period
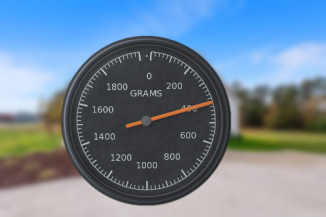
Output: value=400 unit=g
